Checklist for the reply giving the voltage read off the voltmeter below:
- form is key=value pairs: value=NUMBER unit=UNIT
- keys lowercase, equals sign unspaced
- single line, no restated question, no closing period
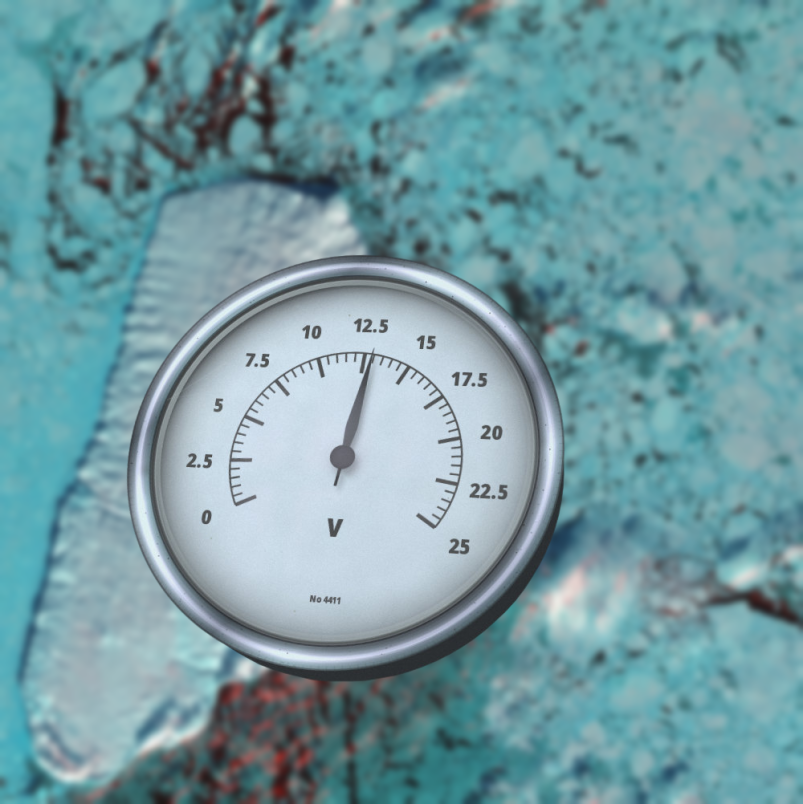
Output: value=13 unit=V
